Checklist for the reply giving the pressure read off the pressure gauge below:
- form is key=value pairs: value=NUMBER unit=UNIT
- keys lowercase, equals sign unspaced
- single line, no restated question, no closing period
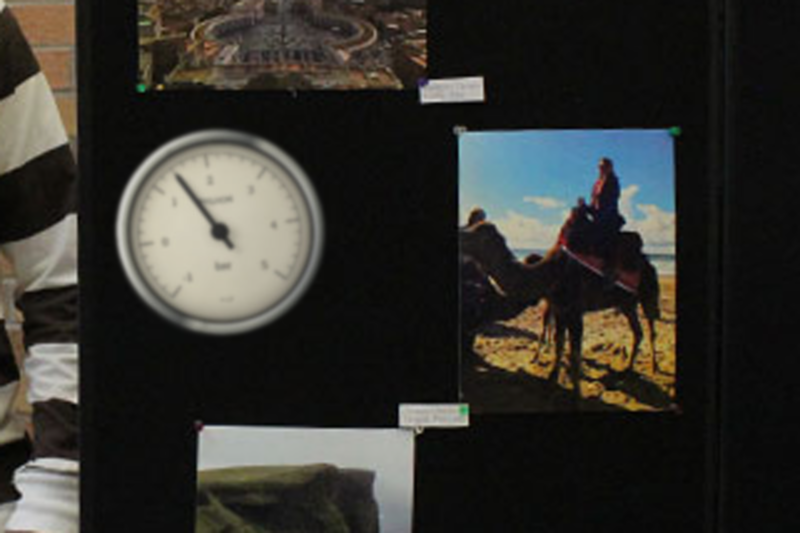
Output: value=1.4 unit=bar
